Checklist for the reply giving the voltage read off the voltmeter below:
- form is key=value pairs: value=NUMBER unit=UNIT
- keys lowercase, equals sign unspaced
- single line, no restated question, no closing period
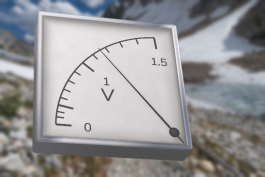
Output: value=1.15 unit=V
